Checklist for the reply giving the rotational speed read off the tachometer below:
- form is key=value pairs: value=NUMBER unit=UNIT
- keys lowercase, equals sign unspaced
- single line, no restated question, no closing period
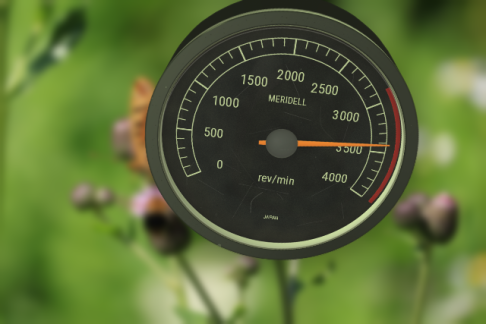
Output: value=3400 unit=rpm
